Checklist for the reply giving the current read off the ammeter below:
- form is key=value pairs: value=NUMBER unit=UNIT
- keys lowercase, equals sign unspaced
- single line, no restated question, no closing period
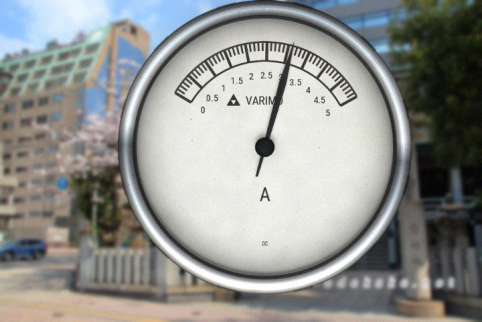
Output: value=3.1 unit=A
